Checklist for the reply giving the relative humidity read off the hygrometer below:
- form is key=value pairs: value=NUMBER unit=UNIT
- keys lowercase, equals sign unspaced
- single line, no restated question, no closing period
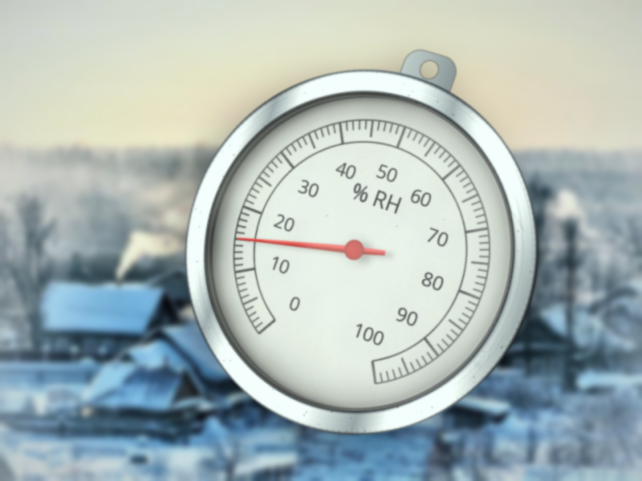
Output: value=15 unit=%
